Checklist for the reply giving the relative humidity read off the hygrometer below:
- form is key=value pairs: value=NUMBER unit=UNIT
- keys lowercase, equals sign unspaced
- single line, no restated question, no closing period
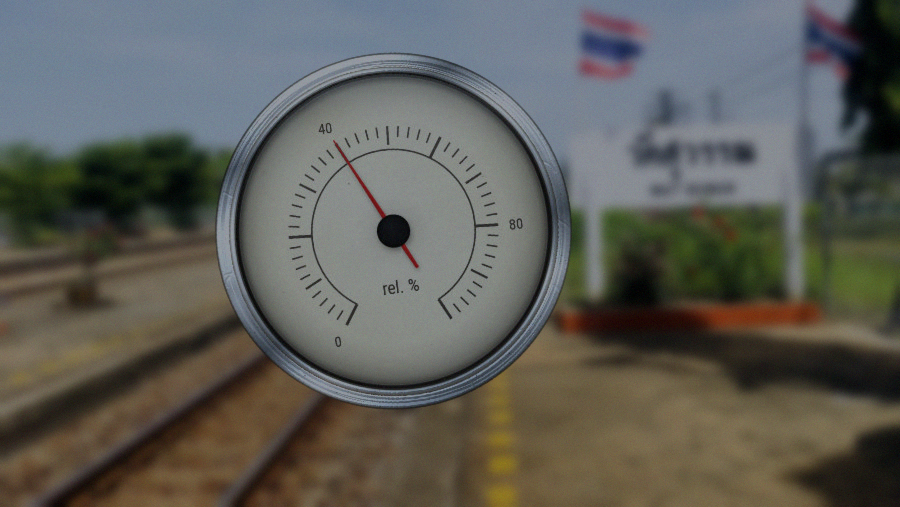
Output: value=40 unit=%
